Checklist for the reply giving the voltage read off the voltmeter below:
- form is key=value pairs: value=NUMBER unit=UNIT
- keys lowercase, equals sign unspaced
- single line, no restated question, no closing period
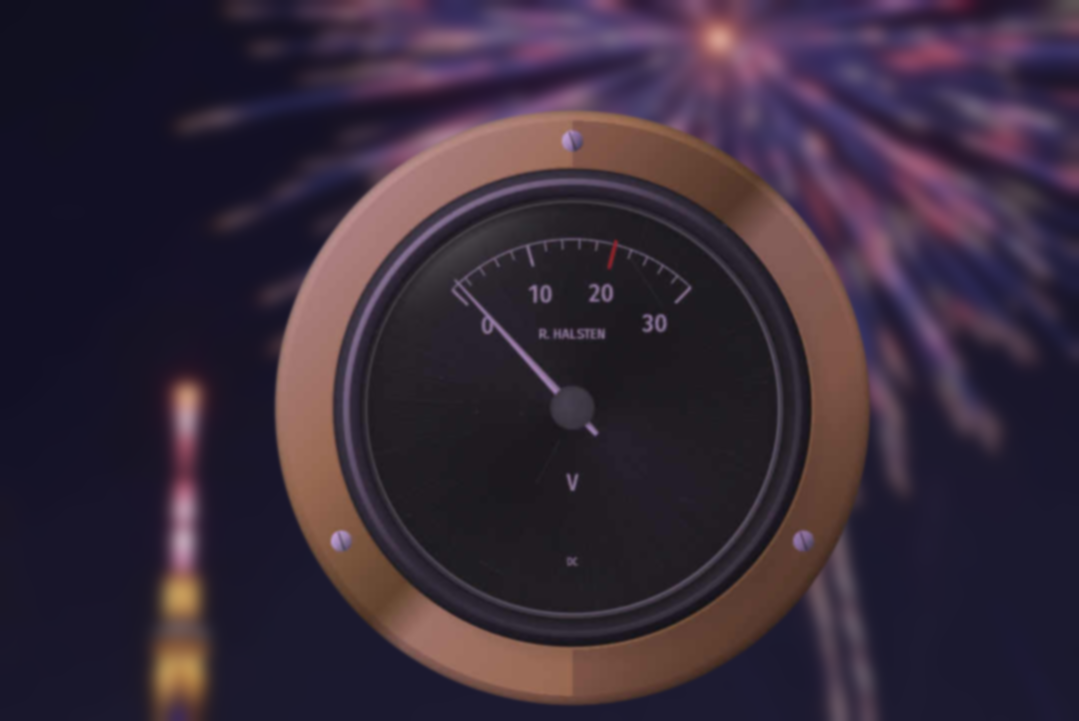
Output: value=1 unit=V
